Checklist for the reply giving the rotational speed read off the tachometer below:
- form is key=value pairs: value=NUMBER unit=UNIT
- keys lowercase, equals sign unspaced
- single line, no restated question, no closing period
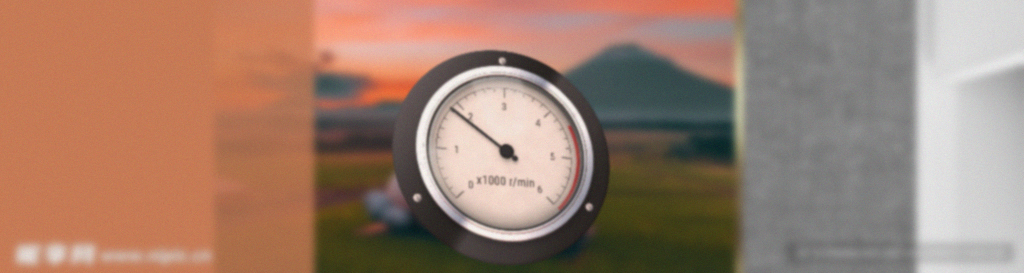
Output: value=1800 unit=rpm
